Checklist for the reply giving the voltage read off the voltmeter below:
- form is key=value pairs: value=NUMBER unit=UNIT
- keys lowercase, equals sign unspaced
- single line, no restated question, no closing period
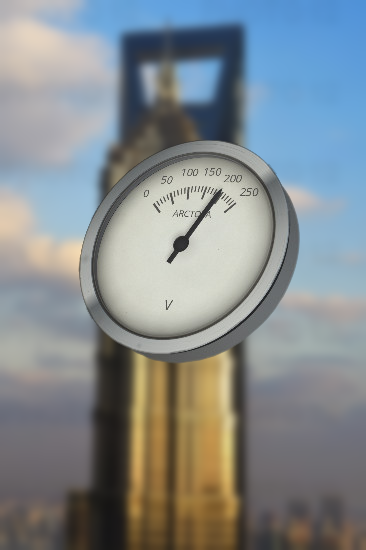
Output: value=200 unit=V
